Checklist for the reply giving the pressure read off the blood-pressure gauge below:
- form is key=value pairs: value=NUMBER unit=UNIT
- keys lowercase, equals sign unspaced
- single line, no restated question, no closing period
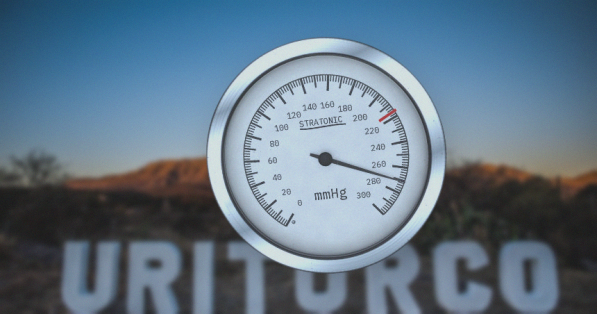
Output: value=270 unit=mmHg
